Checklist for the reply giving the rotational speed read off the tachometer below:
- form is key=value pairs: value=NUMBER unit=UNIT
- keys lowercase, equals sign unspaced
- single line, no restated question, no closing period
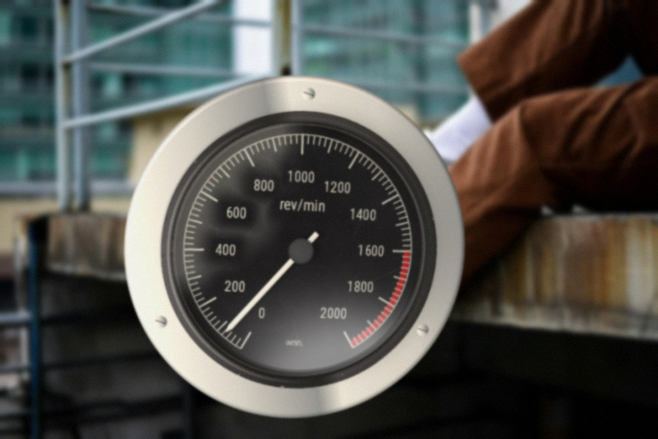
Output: value=80 unit=rpm
